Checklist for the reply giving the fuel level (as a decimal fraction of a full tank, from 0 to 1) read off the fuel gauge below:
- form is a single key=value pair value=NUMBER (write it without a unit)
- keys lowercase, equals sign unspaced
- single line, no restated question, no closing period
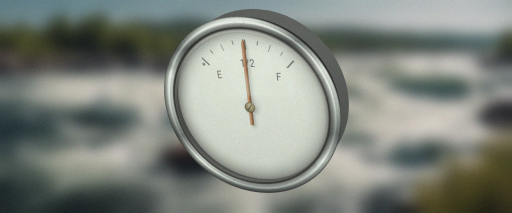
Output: value=0.5
